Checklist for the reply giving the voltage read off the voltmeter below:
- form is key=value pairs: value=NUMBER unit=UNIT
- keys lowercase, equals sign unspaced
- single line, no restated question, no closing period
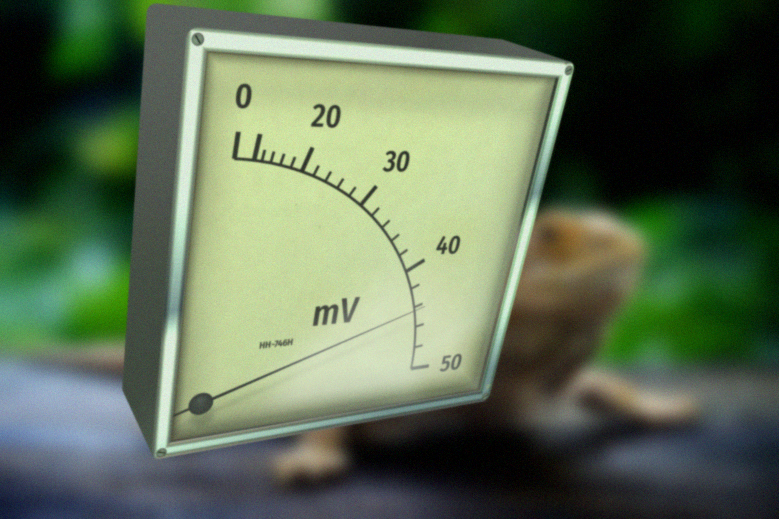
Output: value=44 unit=mV
